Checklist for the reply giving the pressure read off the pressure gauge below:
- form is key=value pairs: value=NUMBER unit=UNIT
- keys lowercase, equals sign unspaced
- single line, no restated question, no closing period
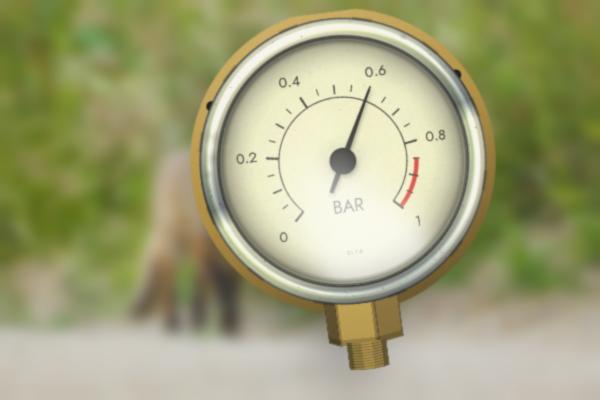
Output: value=0.6 unit=bar
